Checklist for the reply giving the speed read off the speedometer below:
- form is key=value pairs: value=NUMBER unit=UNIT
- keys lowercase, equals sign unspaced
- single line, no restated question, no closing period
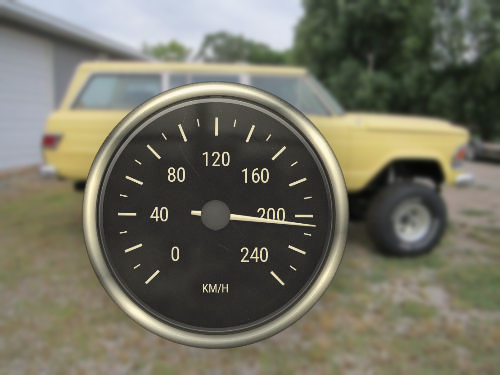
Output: value=205 unit=km/h
